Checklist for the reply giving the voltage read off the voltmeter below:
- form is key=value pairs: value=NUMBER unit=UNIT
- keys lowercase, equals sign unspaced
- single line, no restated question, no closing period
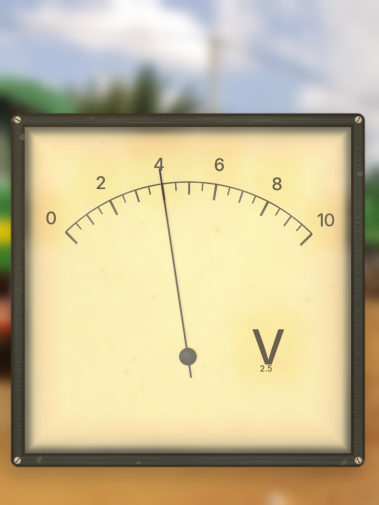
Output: value=4 unit=V
